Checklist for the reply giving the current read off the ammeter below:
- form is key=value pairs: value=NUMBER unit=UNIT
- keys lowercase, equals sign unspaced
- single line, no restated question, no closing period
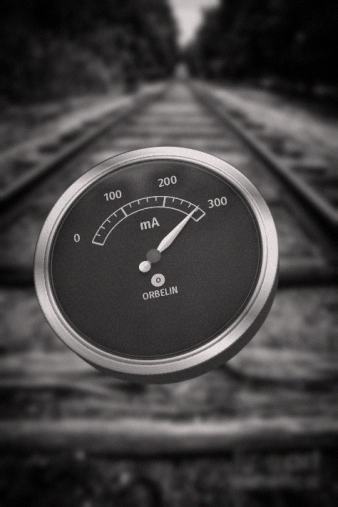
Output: value=280 unit=mA
